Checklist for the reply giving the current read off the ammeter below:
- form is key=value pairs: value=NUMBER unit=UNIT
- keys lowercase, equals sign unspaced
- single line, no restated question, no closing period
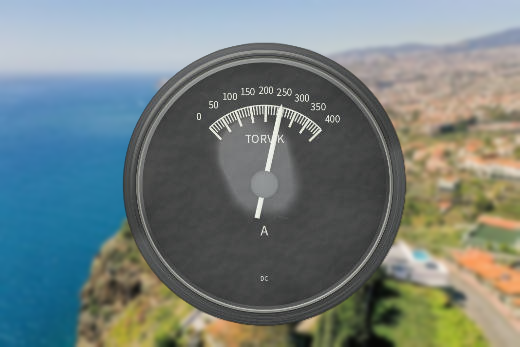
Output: value=250 unit=A
